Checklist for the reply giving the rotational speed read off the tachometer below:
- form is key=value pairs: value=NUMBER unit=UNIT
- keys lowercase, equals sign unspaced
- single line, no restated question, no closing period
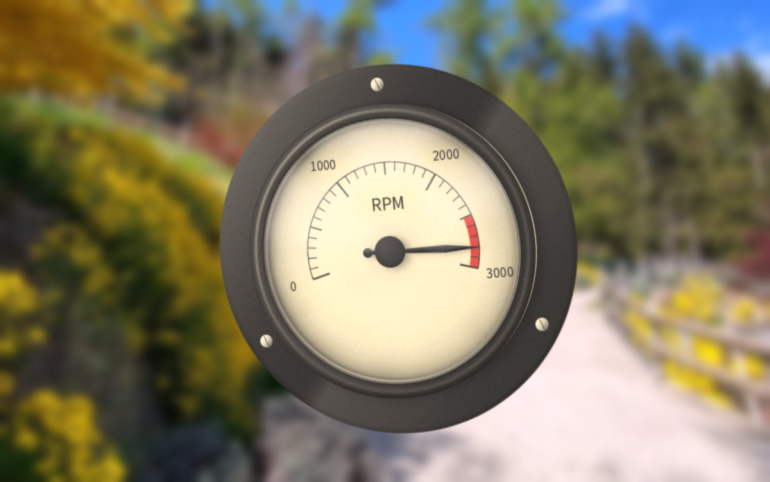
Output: value=2800 unit=rpm
